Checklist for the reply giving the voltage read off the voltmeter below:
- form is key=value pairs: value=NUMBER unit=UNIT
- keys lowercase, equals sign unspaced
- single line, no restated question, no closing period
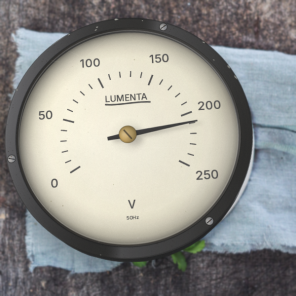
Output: value=210 unit=V
